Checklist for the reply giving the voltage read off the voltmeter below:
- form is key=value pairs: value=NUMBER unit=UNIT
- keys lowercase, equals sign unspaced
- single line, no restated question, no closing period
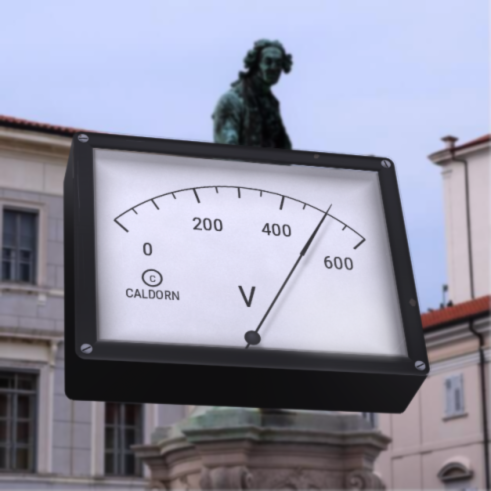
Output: value=500 unit=V
